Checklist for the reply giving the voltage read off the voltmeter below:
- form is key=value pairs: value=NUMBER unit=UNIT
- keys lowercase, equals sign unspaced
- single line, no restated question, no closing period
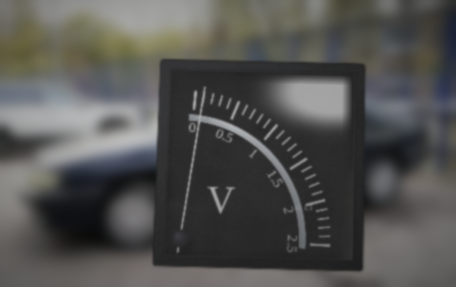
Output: value=0.1 unit=V
